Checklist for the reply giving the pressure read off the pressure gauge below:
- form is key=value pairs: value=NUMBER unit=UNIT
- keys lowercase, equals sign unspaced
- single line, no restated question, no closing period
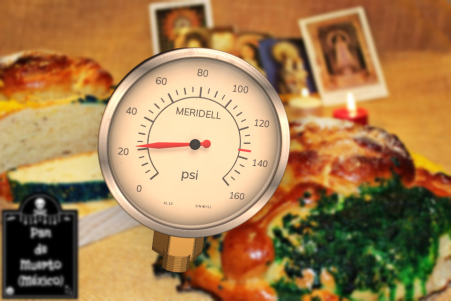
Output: value=22.5 unit=psi
